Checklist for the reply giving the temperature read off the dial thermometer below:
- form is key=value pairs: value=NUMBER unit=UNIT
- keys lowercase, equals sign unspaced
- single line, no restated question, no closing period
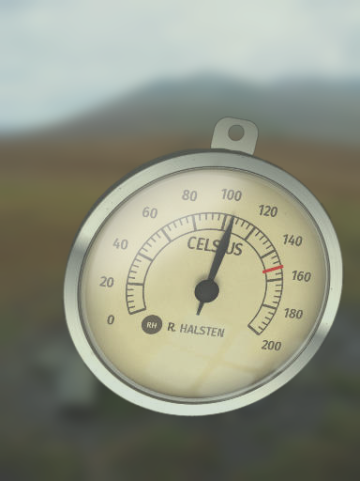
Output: value=104 unit=°C
